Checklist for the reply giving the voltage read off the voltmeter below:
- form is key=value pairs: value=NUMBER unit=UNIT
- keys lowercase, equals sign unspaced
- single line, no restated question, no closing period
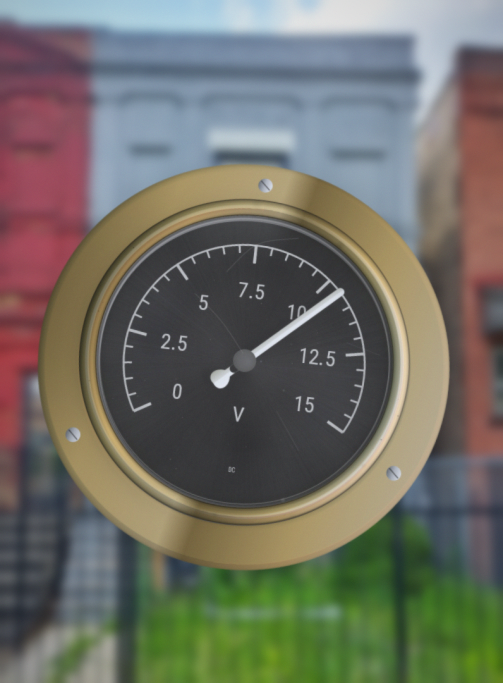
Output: value=10.5 unit=V
